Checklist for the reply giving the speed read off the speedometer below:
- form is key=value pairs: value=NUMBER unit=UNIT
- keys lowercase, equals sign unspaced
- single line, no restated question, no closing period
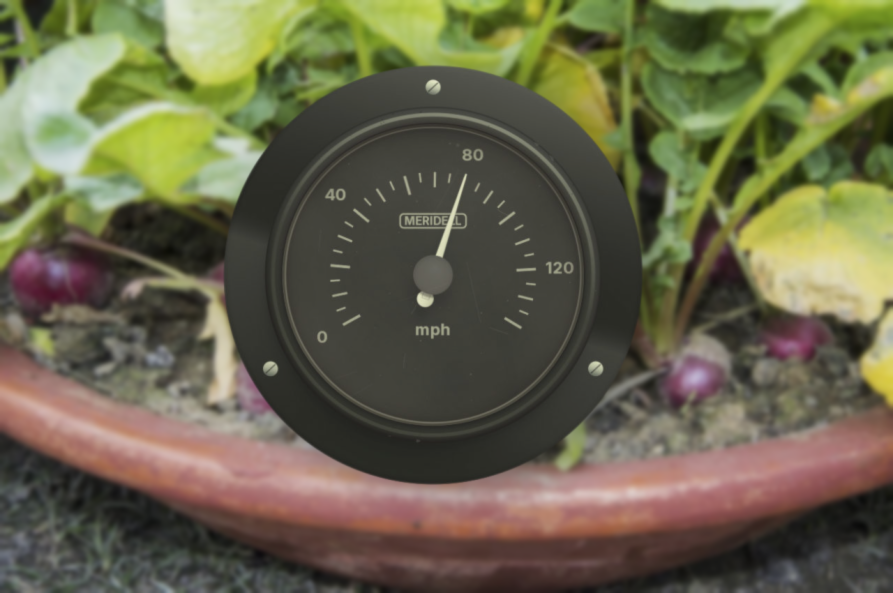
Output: value=80 unit=mph
